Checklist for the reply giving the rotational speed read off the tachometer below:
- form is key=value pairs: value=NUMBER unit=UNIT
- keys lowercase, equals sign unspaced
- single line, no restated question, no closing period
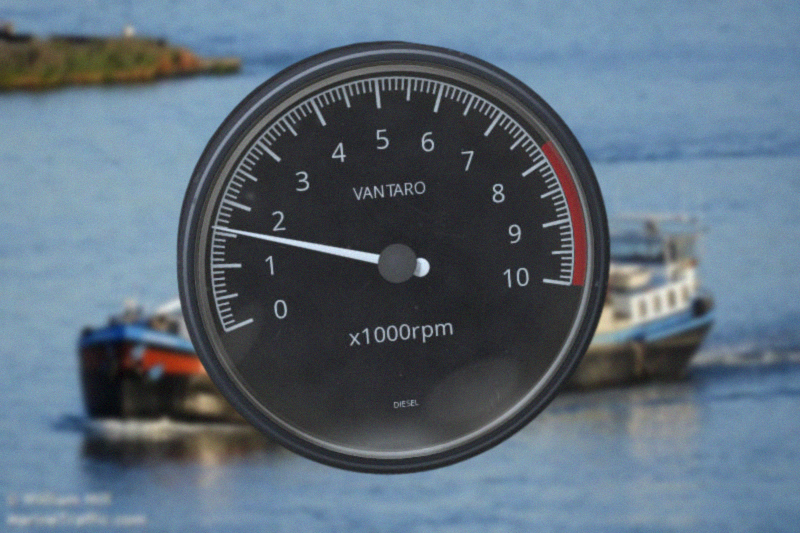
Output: value=1600 unit=rpm
